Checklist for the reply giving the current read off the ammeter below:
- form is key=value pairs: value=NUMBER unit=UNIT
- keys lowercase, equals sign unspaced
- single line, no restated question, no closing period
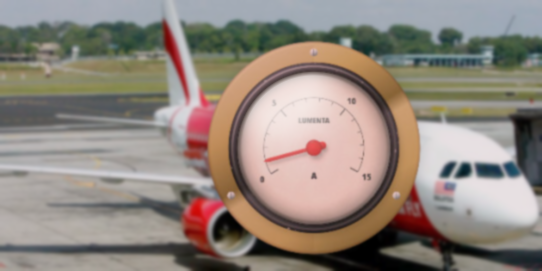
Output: value=1 unit=A
